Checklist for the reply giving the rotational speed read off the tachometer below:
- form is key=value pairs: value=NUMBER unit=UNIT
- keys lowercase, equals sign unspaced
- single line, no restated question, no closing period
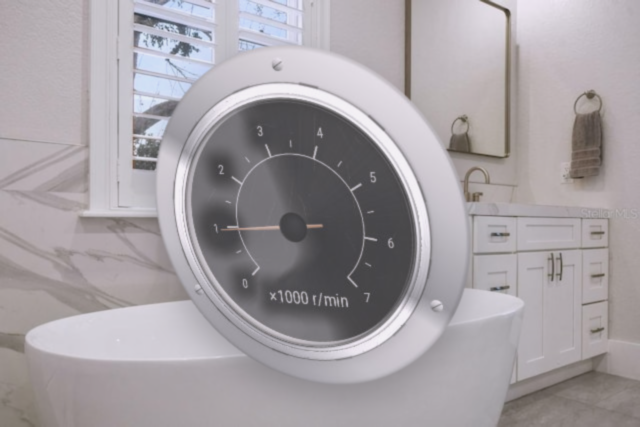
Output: value=1000 unit=rpm
